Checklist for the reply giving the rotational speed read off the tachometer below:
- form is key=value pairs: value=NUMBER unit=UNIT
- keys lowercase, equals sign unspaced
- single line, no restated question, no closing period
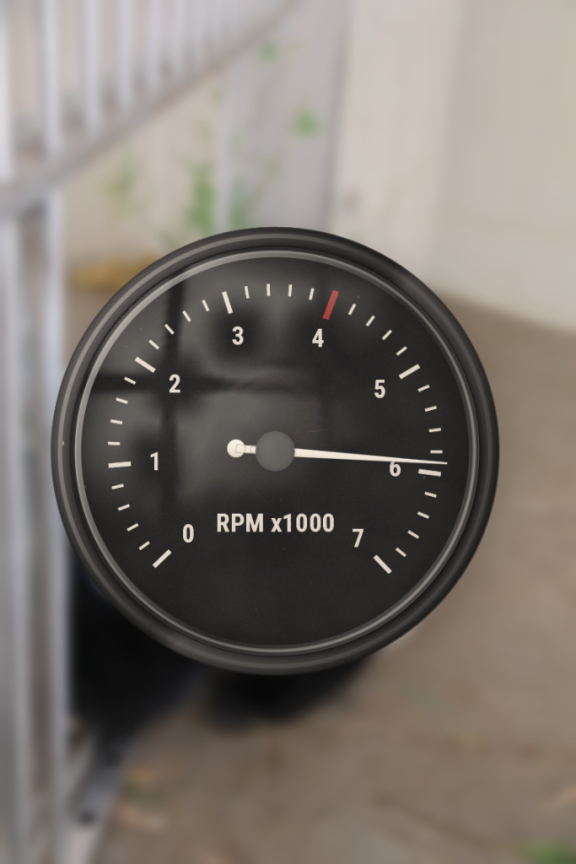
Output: value=5900 unit=rpm
